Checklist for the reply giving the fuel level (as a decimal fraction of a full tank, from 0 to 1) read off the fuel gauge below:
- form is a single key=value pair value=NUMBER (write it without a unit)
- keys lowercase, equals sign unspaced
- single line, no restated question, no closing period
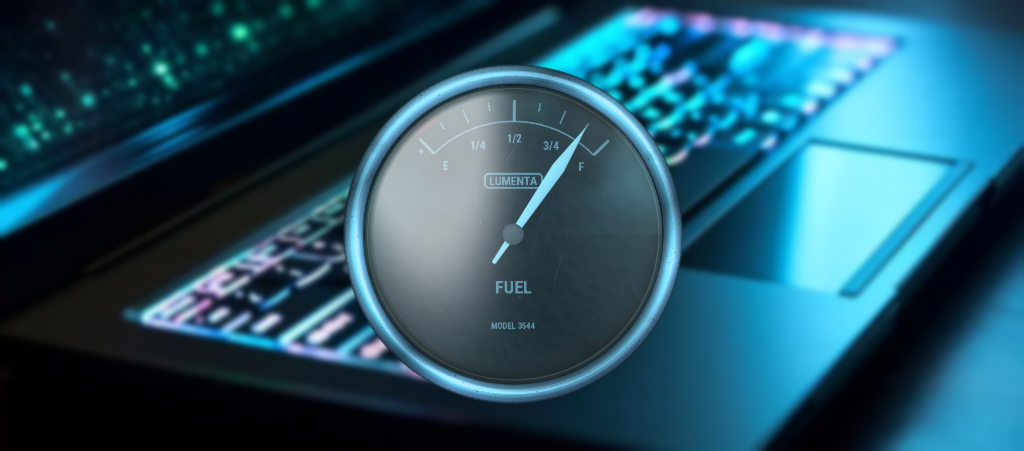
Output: value=0.875
